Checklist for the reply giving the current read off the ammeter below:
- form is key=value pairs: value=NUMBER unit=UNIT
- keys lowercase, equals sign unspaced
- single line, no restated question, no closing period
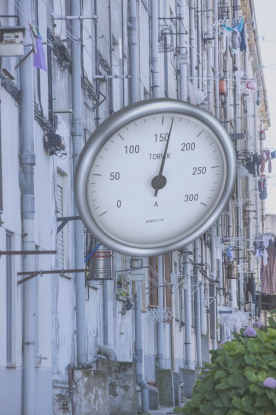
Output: value=160 unit=A
